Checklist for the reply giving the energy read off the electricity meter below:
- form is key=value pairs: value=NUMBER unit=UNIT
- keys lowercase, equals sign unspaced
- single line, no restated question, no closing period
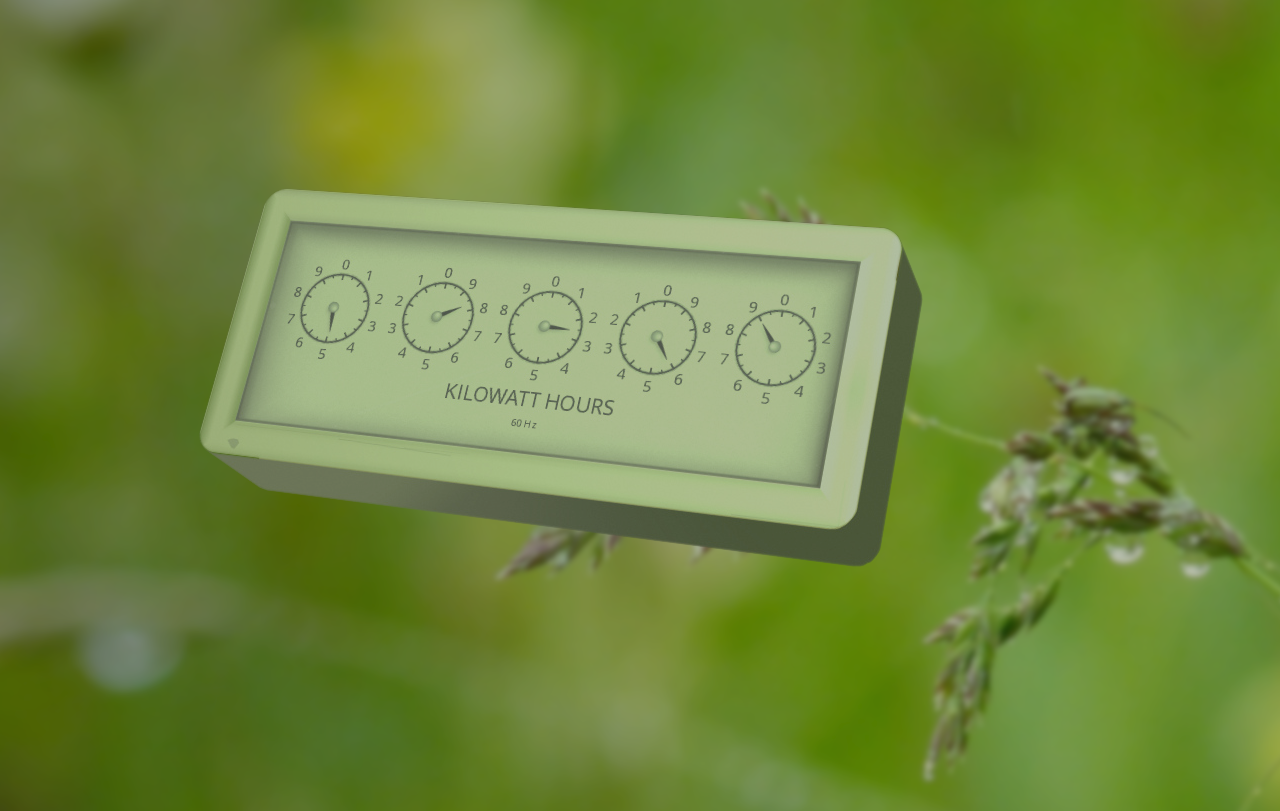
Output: value=48259 unit=kWh
